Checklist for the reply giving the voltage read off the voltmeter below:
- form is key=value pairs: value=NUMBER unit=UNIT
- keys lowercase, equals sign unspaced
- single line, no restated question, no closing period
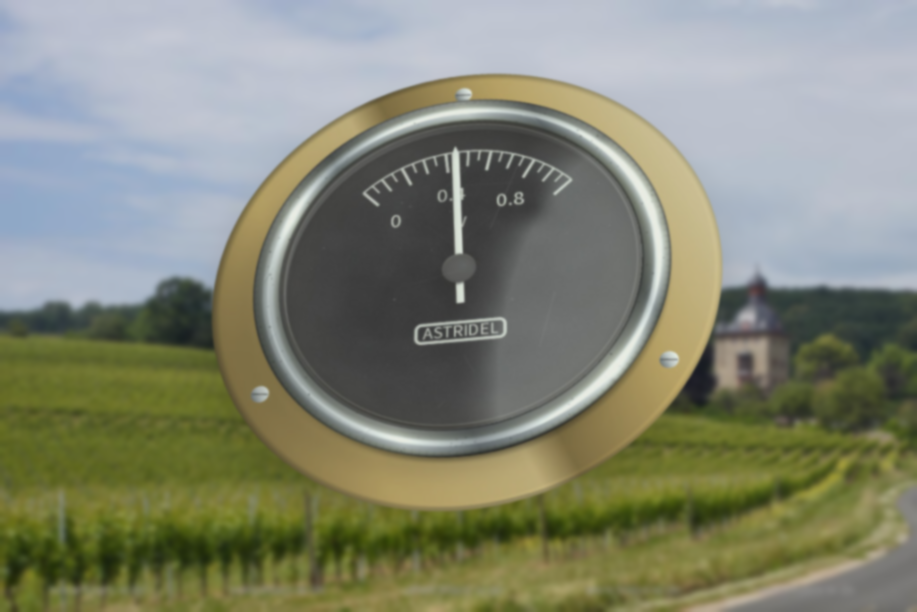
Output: value=0.45 unit=V
